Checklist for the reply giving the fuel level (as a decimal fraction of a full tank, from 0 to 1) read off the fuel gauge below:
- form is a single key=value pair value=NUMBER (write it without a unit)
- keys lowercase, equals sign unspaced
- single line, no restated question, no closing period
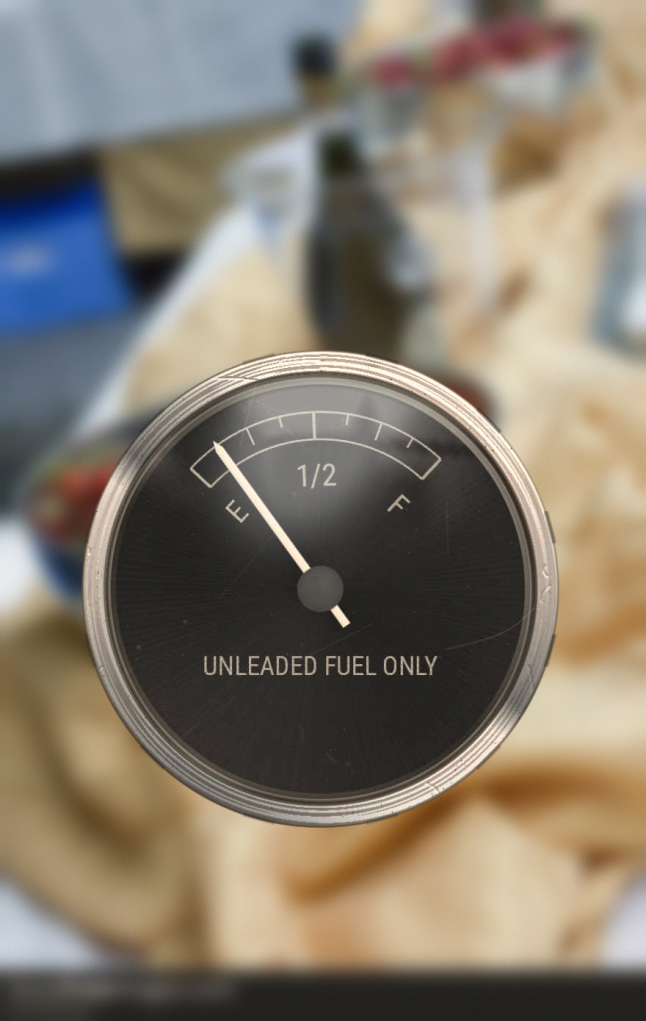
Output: value=0.125
